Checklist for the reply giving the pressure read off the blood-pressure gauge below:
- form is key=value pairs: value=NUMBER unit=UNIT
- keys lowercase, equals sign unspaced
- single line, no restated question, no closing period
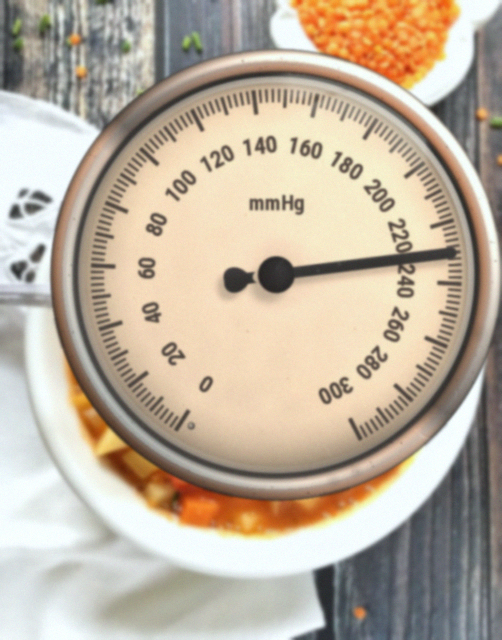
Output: value=230 unit=mmHg
